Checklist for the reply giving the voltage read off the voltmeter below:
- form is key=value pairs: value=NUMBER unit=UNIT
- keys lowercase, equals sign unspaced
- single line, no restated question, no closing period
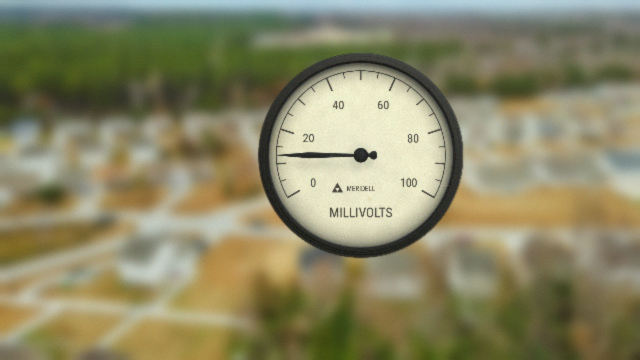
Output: value=12.5 unit=mV
